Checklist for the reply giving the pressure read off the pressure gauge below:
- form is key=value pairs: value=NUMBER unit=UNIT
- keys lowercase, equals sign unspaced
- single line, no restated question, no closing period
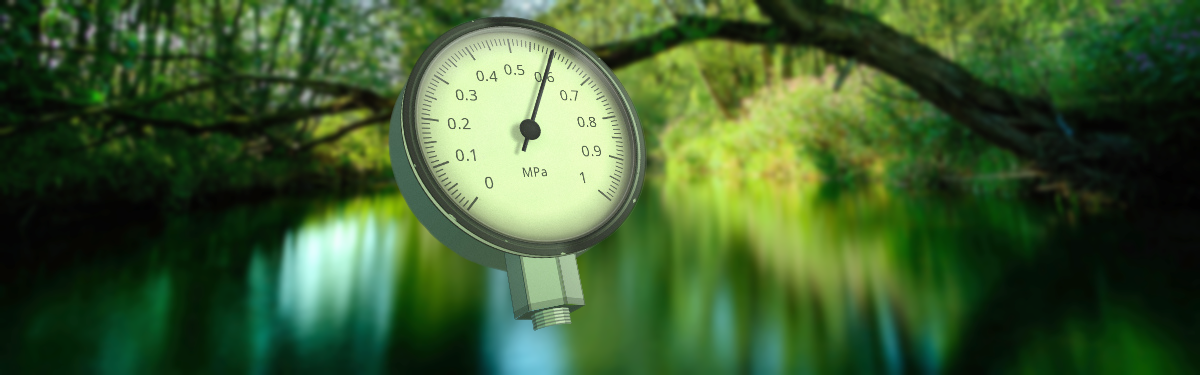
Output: value=0.6 unit=MPa
